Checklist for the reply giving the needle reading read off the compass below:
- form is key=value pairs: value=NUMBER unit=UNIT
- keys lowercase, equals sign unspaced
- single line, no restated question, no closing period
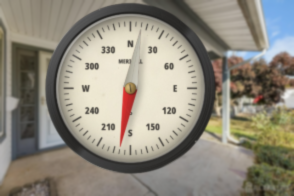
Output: value=190 unit=°
